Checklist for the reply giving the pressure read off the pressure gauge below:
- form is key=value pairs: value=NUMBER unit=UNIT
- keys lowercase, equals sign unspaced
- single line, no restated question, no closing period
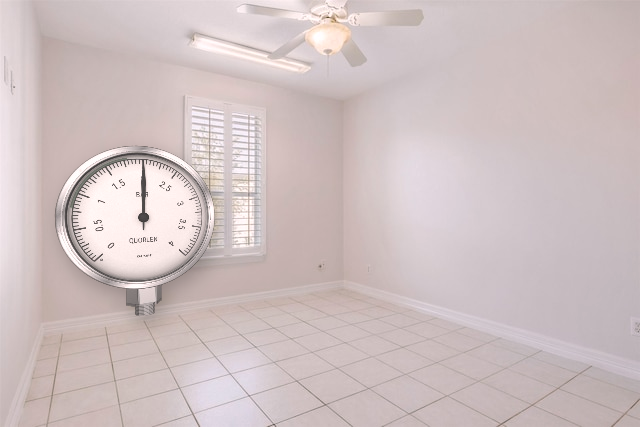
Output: value=2 unit=bar
